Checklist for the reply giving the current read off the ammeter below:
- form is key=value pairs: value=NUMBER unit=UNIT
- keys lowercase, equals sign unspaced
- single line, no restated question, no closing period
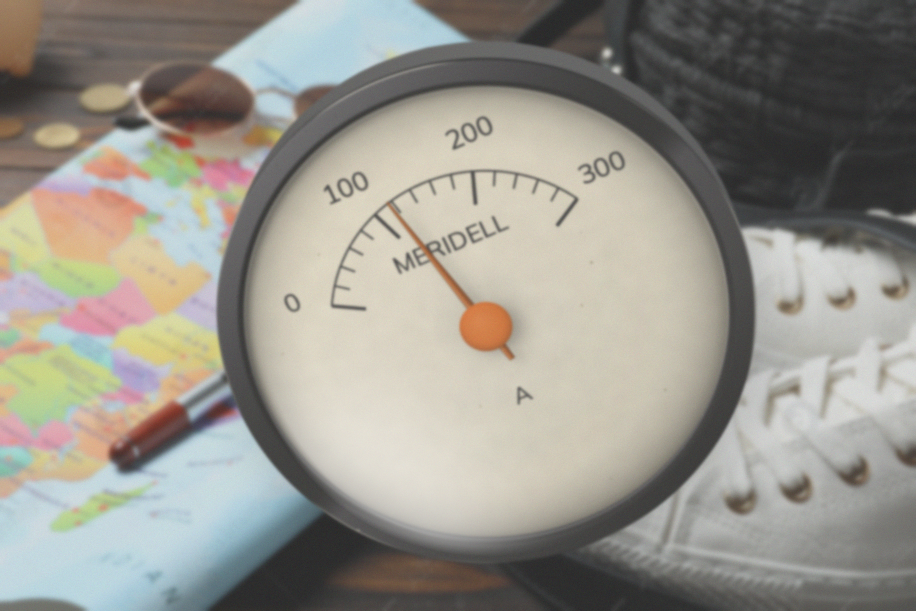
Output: value=120 unit=A
